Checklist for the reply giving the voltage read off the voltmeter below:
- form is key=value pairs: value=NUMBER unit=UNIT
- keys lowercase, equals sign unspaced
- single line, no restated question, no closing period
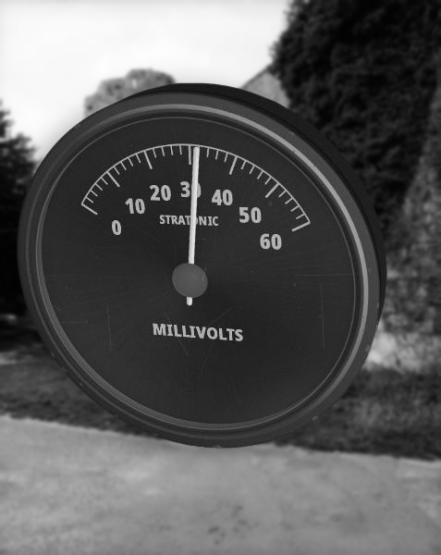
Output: value=32 unit=mV
